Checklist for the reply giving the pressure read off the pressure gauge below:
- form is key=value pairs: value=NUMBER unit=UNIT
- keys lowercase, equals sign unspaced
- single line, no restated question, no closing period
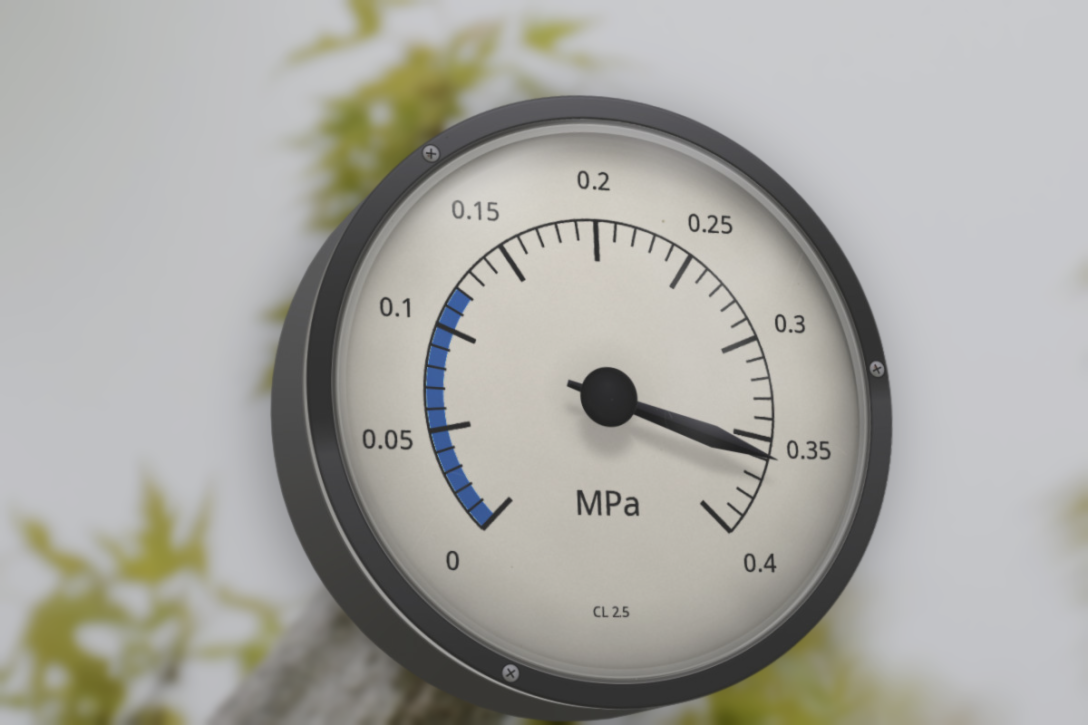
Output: value=0.36 unit=MPa
